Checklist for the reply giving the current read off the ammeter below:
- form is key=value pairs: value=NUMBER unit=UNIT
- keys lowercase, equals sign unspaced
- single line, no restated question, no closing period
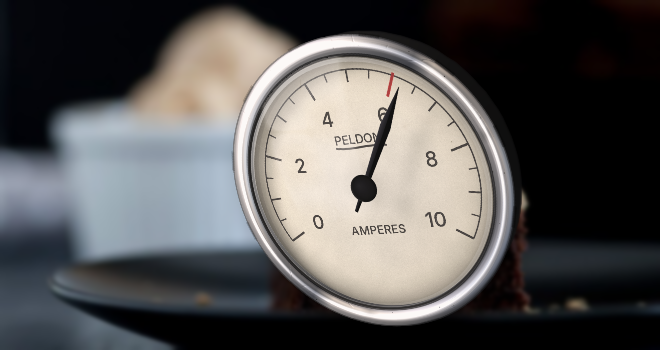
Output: value=6.25 unit=A
